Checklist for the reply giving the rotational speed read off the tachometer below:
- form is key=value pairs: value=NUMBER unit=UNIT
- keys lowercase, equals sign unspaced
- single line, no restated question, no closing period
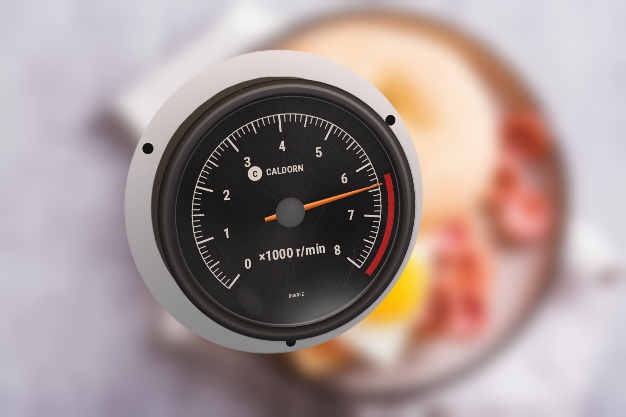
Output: value=6400 unit=rpm
